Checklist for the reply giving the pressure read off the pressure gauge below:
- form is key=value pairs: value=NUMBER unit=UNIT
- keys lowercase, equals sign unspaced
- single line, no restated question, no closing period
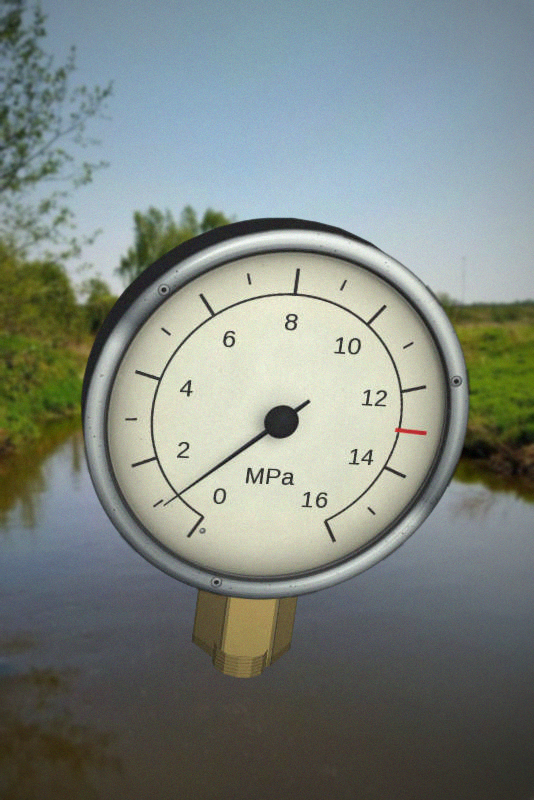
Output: value=1 unit=MPa
